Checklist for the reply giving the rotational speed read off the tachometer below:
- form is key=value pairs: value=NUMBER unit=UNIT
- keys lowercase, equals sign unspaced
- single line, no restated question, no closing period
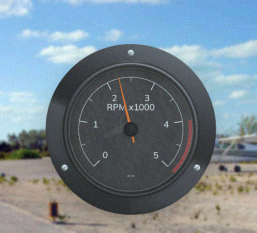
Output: value=2250 unit=rpm
